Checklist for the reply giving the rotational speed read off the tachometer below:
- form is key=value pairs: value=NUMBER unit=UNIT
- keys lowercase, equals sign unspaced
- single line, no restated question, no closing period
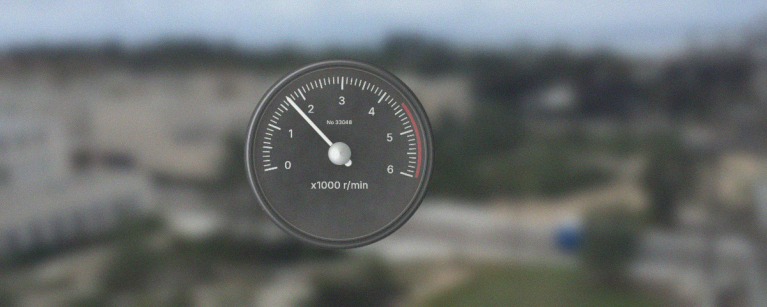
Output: value=1700 unit=rpm
